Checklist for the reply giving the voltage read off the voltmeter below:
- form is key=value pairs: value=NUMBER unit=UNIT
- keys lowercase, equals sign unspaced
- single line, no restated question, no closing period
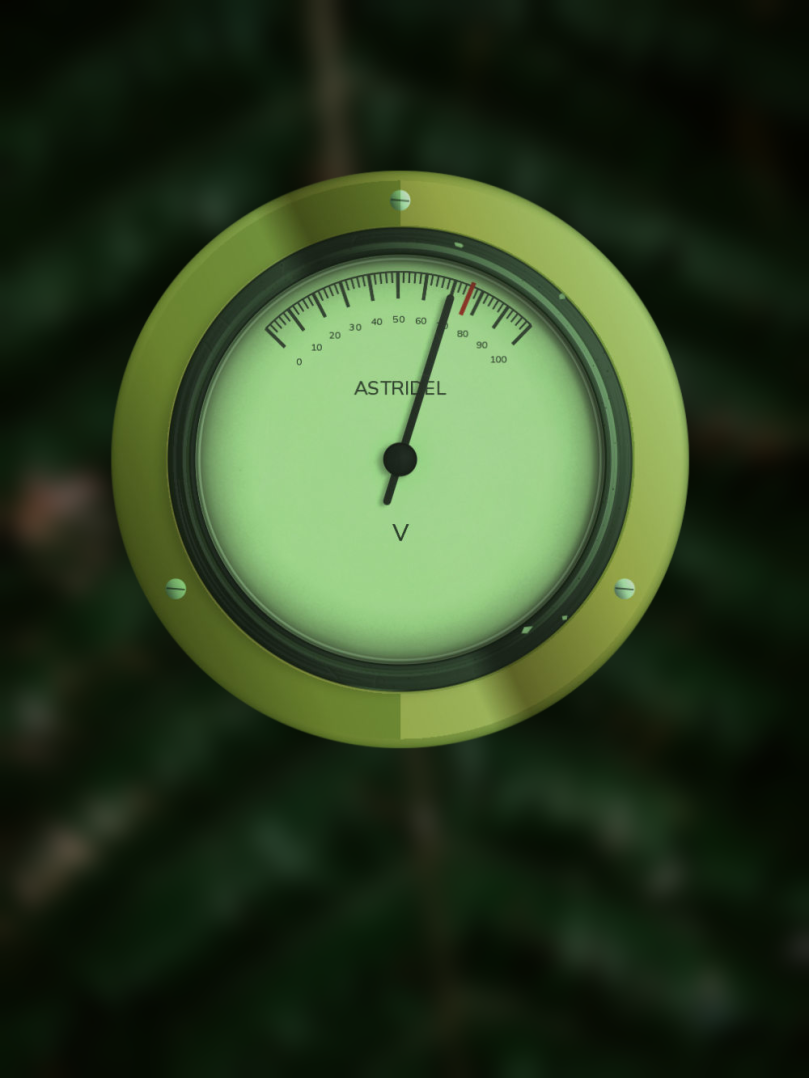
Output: value=70 unit=V
